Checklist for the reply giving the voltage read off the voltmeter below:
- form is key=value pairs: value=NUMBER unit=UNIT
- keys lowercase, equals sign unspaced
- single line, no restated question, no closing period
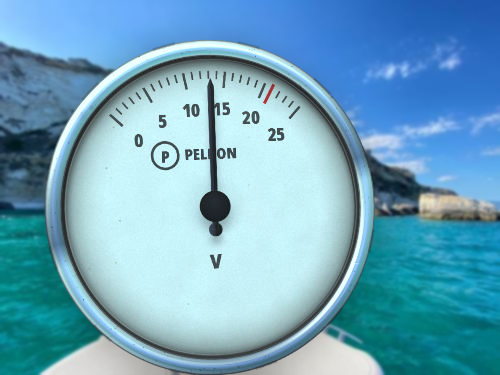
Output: value=13 unit=V
